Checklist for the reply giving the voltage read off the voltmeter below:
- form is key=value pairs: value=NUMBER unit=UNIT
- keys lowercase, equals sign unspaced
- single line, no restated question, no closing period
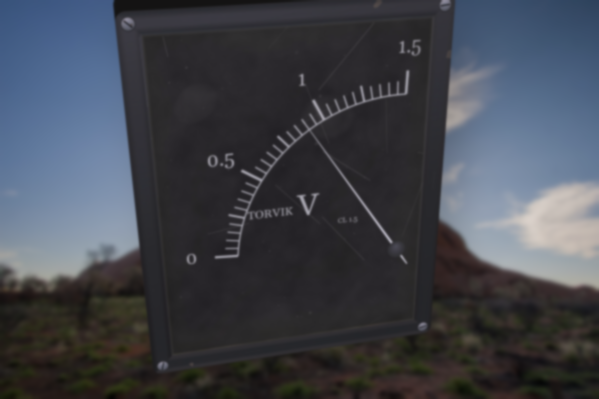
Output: value=0.9 unit=V
